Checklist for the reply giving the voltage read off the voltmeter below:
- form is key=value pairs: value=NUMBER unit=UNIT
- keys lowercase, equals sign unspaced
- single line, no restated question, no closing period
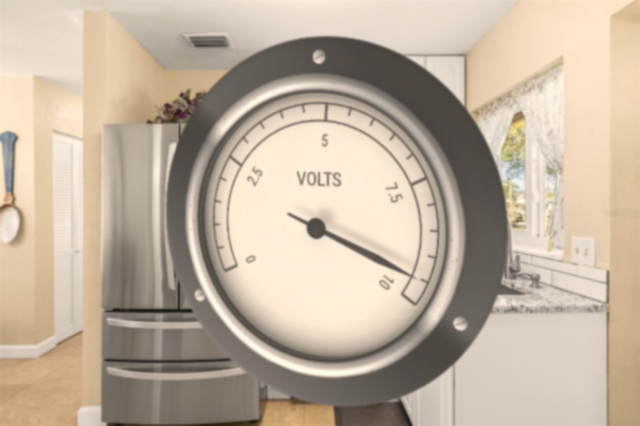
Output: value=9.5 unit=V
